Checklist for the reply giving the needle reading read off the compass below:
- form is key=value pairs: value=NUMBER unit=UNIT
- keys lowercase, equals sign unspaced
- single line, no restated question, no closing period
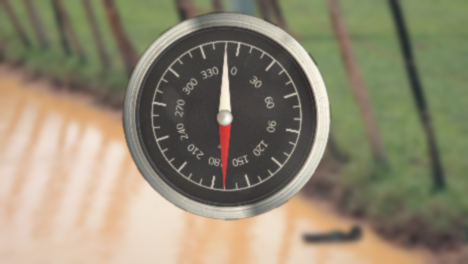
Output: value=170 unit=°
